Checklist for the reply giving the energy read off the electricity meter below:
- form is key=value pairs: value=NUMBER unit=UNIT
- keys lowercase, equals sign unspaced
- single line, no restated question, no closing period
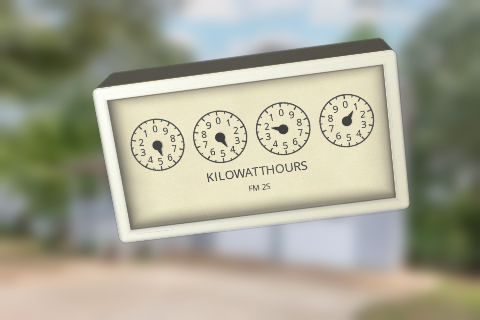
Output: value=5421 unit=kWh
